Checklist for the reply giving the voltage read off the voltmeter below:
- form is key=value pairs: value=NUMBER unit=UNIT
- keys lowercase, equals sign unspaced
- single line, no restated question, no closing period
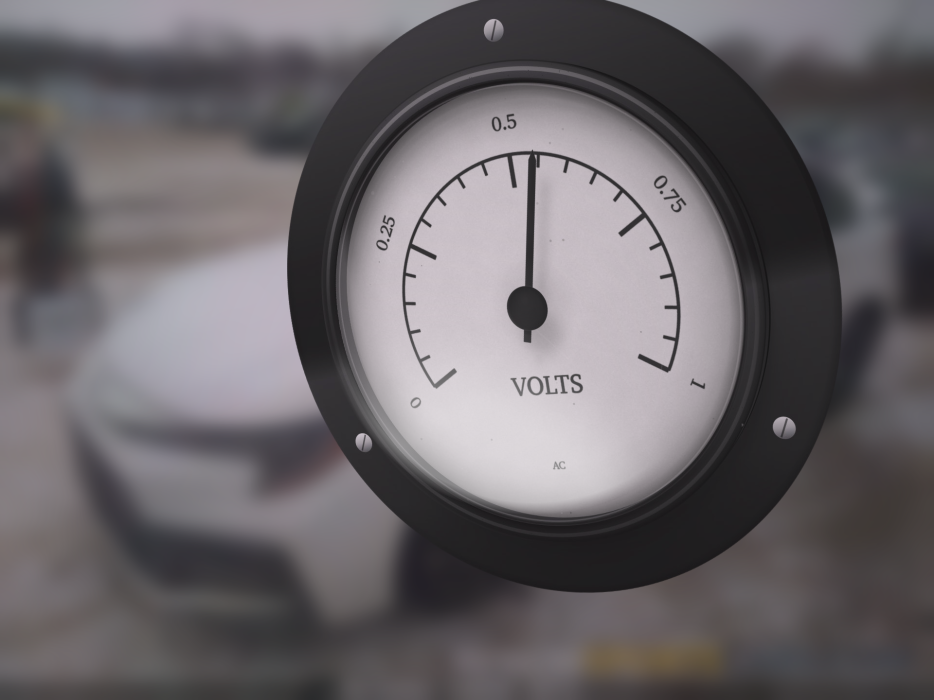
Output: value=0.55 unit=V
